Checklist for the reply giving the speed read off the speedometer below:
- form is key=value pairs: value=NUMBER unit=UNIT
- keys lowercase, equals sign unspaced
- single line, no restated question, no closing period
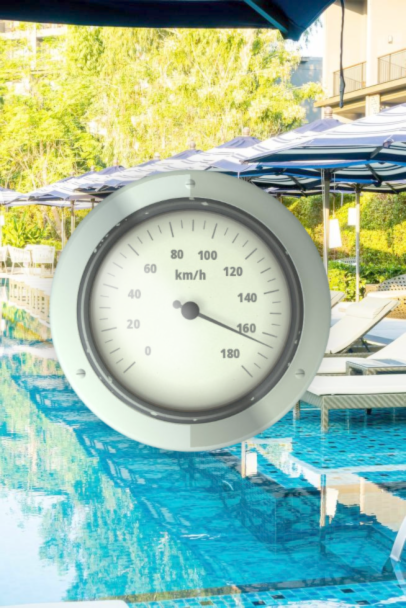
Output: value=165 unit=km/h
